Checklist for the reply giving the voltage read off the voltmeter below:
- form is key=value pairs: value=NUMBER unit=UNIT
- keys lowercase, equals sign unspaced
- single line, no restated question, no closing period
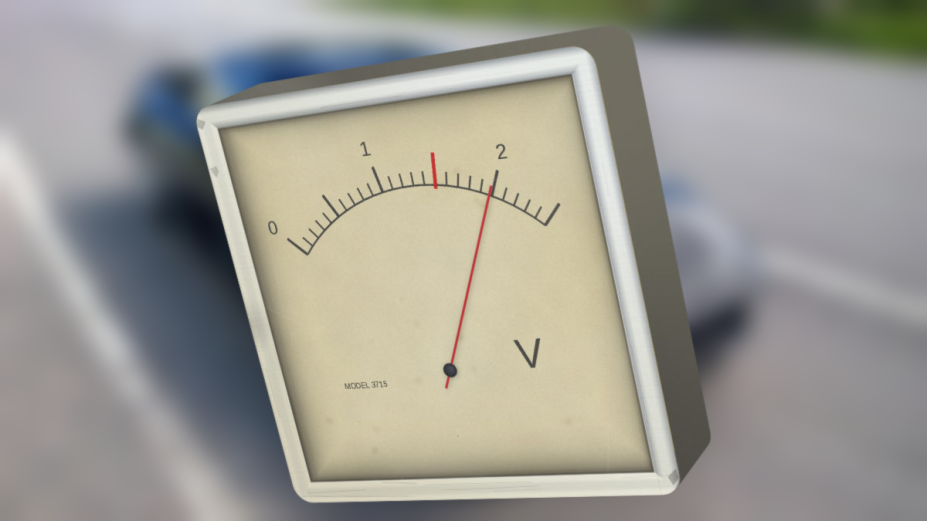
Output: value=2 unit=V
